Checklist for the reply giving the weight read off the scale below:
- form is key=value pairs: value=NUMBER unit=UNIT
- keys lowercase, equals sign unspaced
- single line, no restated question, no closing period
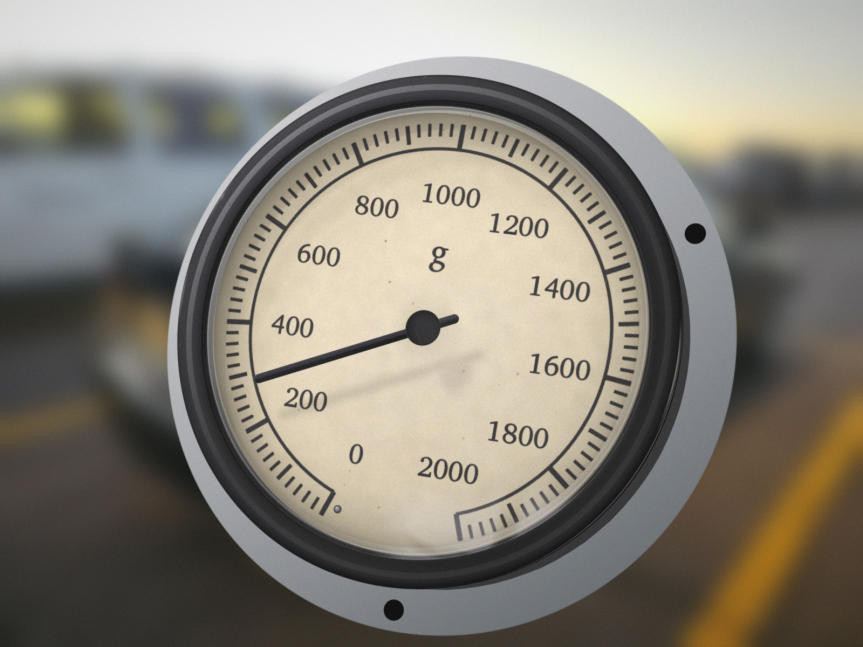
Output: value=280 unit=g
